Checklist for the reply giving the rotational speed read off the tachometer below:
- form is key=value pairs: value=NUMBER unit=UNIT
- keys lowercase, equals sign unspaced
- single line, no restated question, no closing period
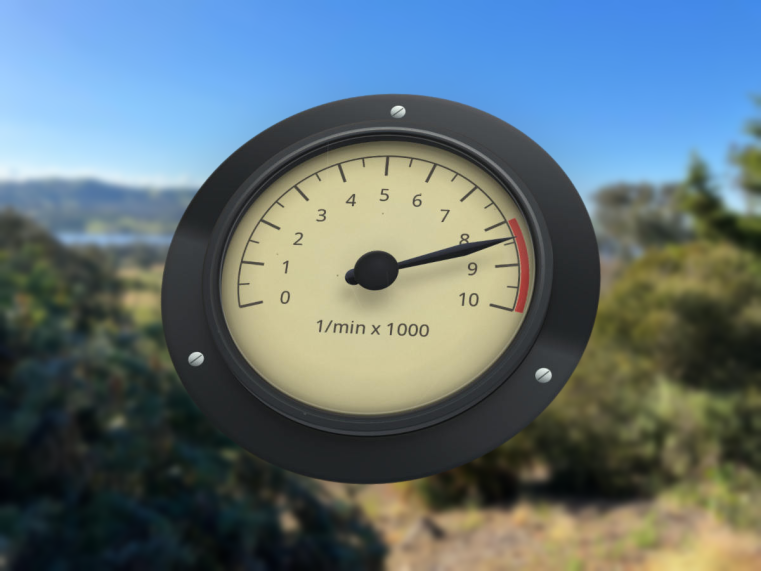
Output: value=8500 unit=rpm
